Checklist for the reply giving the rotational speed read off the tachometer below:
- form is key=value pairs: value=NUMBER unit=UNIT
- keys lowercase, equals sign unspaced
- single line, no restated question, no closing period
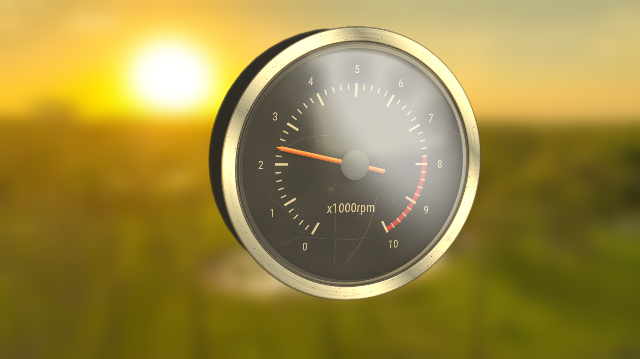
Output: value=2400 unit=rpm
